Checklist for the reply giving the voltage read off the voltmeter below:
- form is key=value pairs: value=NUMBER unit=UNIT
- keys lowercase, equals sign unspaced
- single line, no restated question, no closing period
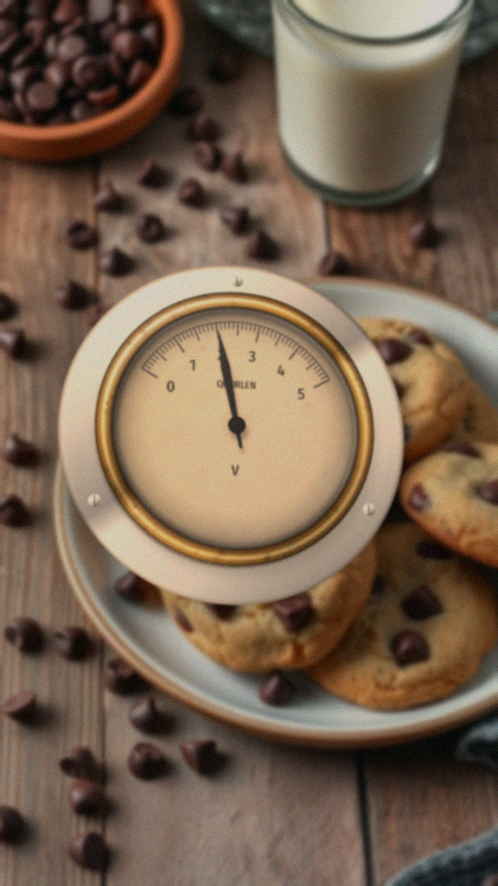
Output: value=2 unit=V
